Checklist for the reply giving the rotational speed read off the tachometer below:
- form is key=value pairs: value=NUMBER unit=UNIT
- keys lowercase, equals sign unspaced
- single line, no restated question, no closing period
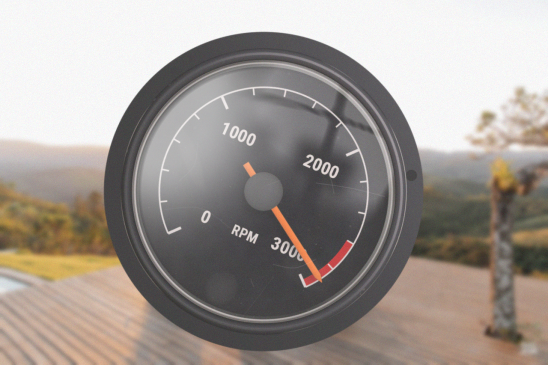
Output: value=2900 unit=rpm
